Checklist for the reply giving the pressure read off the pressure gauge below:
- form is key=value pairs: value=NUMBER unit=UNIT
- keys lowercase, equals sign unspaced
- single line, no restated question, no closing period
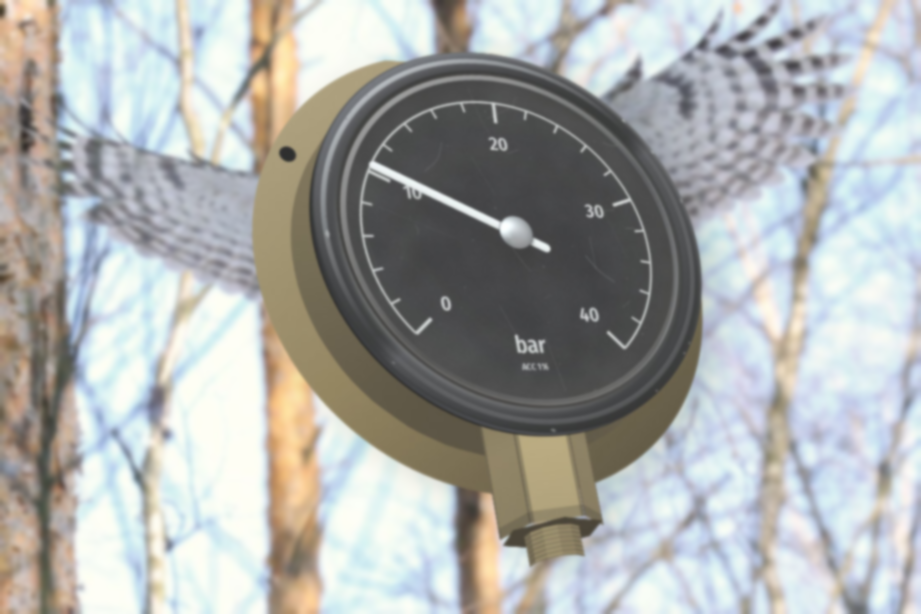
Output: value=10 unit=bar
